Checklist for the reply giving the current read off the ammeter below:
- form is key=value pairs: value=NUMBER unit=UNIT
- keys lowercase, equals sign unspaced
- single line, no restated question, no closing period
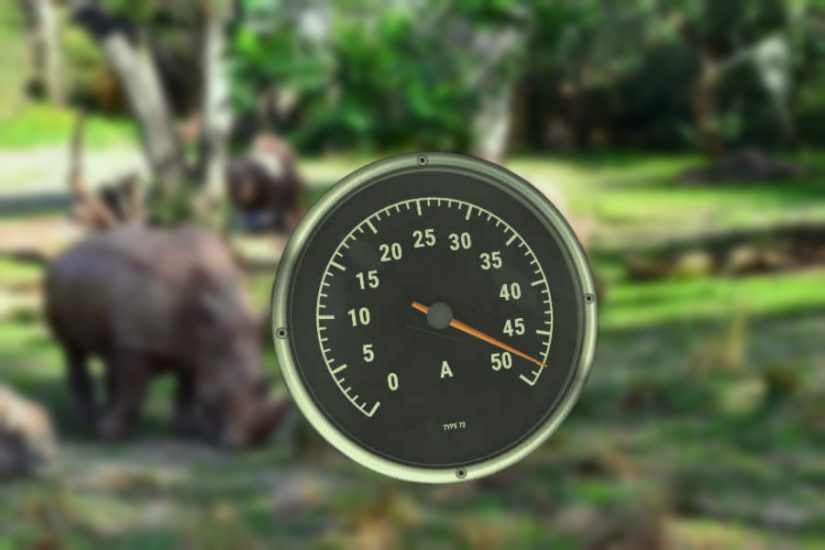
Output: value=48 unit=A
